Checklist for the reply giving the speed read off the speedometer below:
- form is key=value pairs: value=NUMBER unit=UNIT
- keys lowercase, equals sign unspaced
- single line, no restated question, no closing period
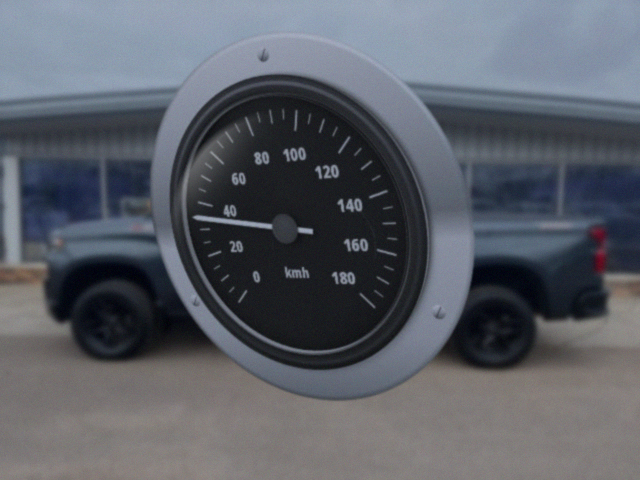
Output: value=35 unit=km/h
